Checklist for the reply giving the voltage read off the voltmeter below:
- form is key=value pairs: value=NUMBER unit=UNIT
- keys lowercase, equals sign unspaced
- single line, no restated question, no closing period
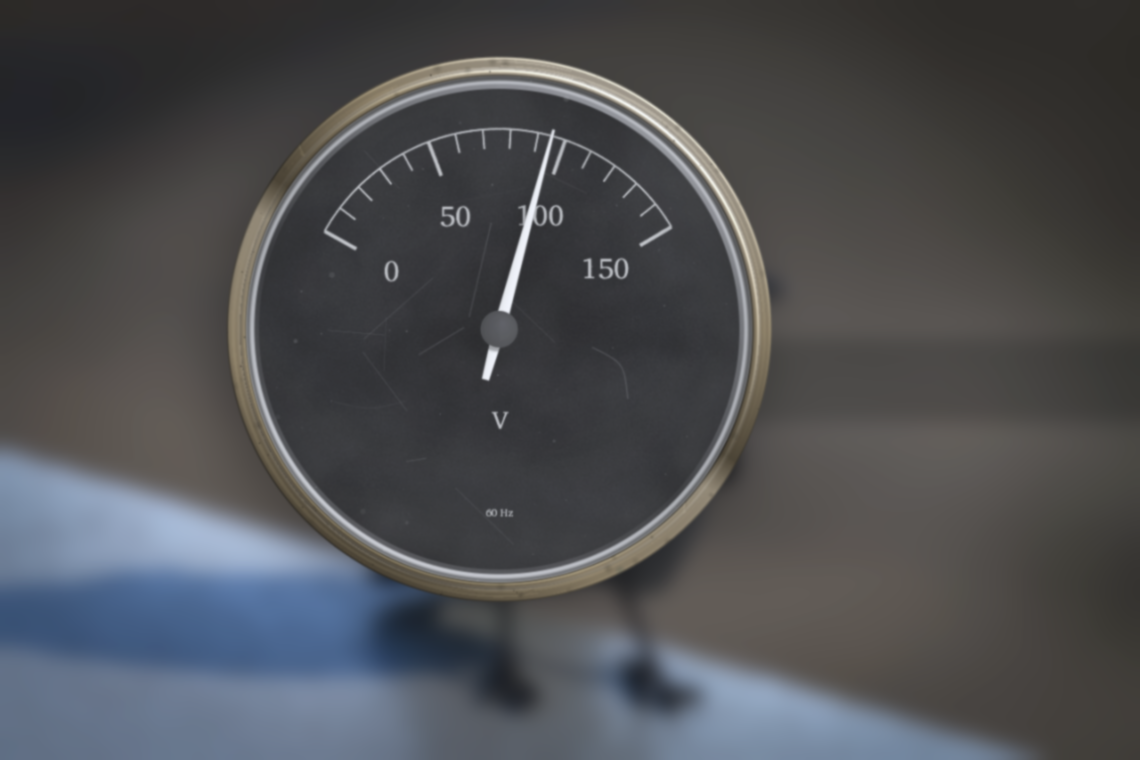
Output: value=95 unit=V
